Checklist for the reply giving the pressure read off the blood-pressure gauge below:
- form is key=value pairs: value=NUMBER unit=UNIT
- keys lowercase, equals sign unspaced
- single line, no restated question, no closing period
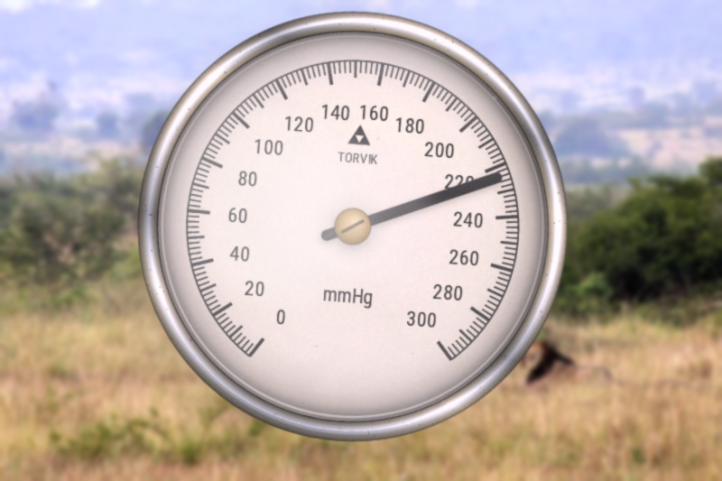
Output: value=224 unit=mmHg
